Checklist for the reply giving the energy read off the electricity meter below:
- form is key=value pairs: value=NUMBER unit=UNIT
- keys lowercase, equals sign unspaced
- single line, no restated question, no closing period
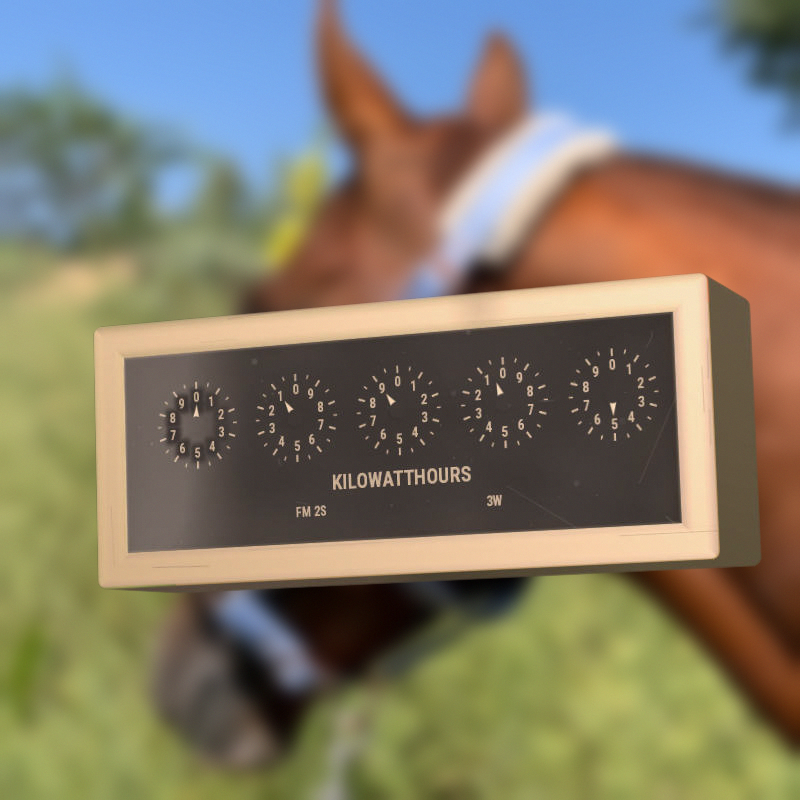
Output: value=905 unit=kWh
